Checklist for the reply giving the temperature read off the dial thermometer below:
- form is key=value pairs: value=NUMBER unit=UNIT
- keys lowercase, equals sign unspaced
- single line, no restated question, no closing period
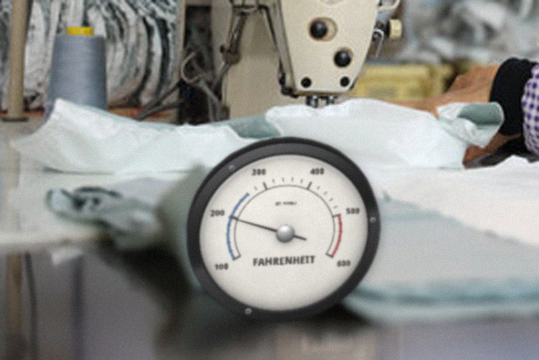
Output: value=200 unit=°F
